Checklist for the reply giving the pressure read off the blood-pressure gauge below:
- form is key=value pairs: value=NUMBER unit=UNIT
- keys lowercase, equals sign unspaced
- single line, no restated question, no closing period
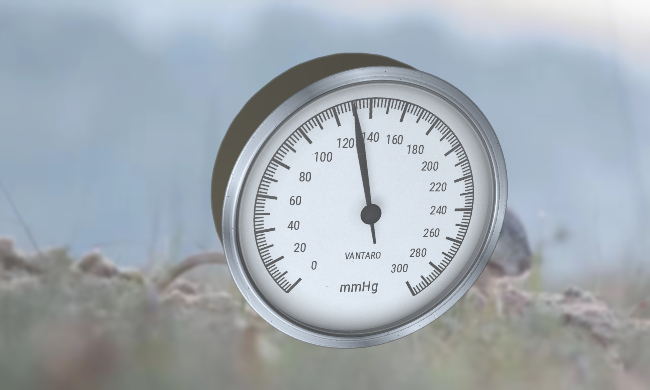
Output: value=130 unit=mmHg
